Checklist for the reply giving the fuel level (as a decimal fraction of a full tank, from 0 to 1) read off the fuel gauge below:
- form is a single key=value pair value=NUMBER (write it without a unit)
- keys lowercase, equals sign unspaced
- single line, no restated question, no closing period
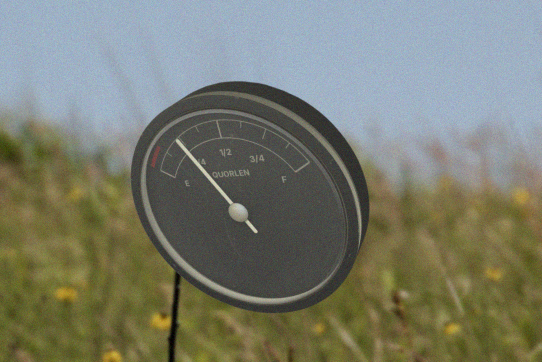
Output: value=0.25
